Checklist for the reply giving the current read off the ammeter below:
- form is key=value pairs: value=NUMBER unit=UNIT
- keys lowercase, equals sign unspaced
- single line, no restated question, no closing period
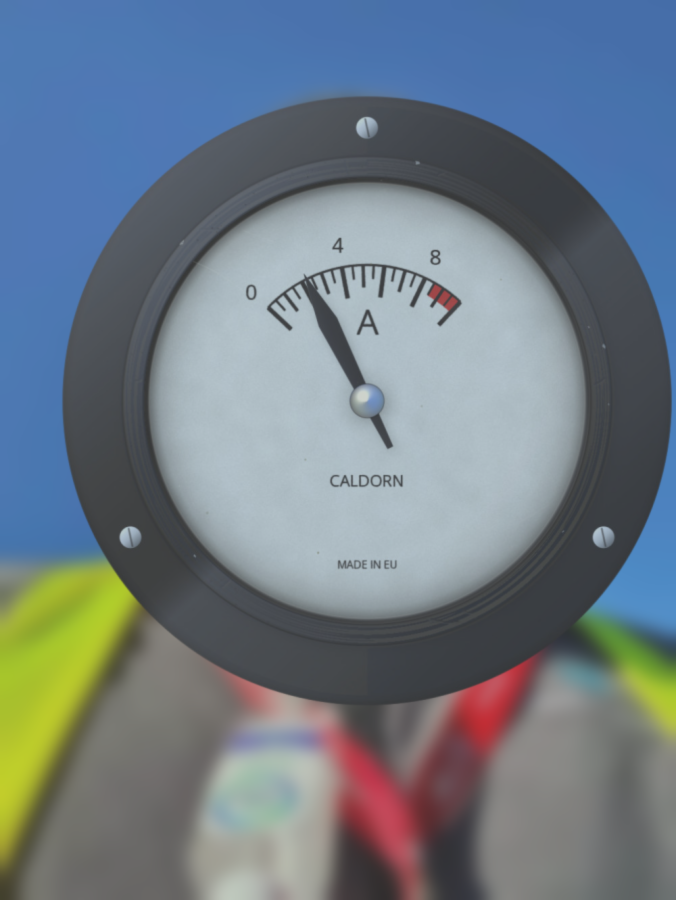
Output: value=2.25 unit=A
